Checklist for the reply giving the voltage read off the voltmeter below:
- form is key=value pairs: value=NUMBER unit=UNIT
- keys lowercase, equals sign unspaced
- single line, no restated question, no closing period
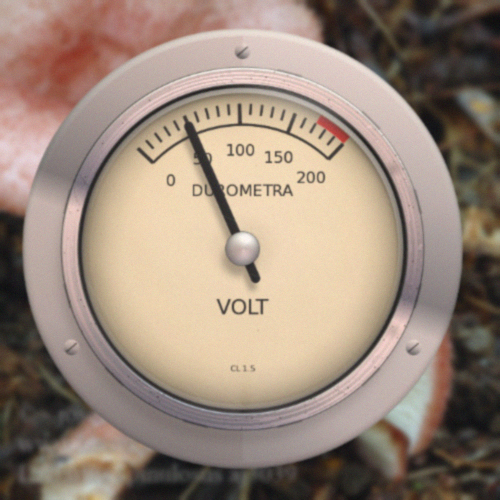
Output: value=50 unit=V
